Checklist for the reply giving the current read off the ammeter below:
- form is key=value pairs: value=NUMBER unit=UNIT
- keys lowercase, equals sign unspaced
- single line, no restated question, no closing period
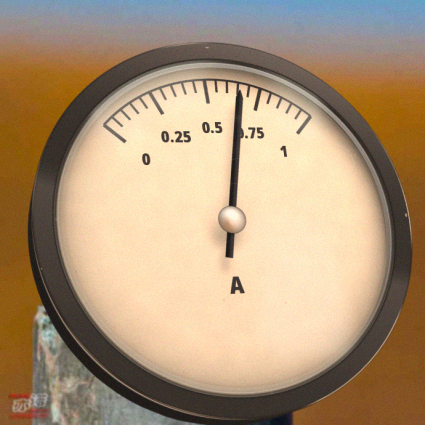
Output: value=0.65 unit=A
